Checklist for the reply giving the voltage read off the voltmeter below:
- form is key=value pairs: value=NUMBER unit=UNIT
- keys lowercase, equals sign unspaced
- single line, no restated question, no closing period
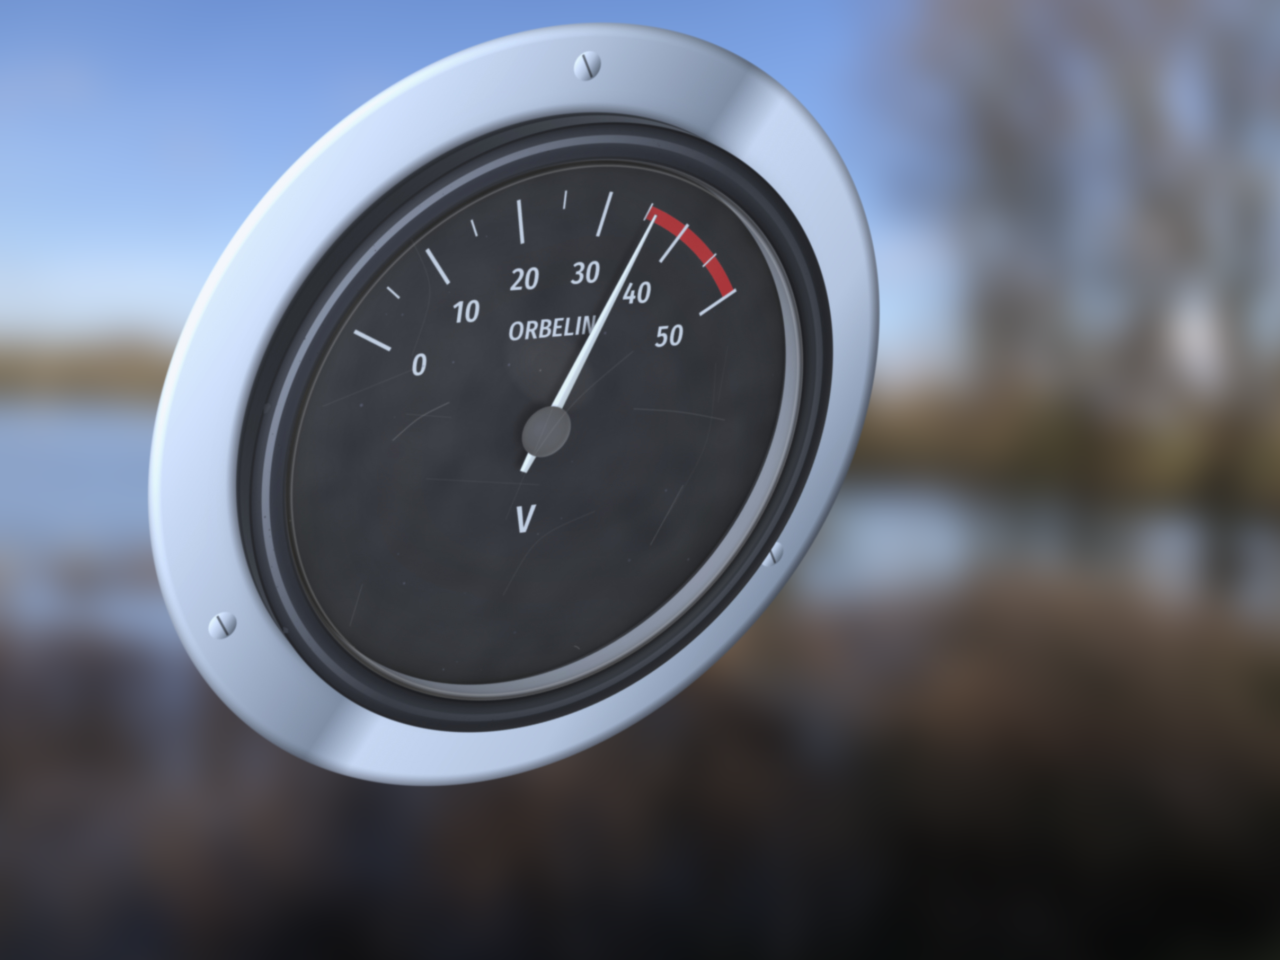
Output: value=35 unit=V
